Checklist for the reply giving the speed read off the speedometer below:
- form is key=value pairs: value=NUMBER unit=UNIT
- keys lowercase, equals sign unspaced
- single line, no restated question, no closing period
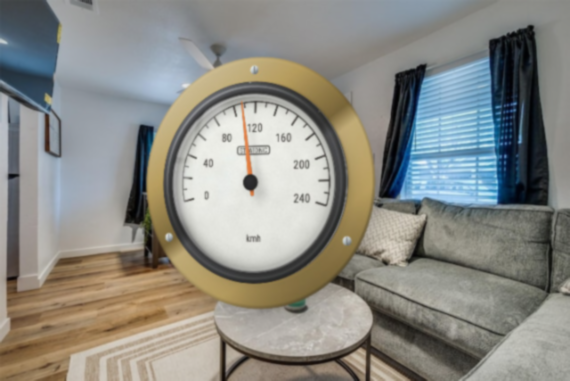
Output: value=110 unit=km/h
